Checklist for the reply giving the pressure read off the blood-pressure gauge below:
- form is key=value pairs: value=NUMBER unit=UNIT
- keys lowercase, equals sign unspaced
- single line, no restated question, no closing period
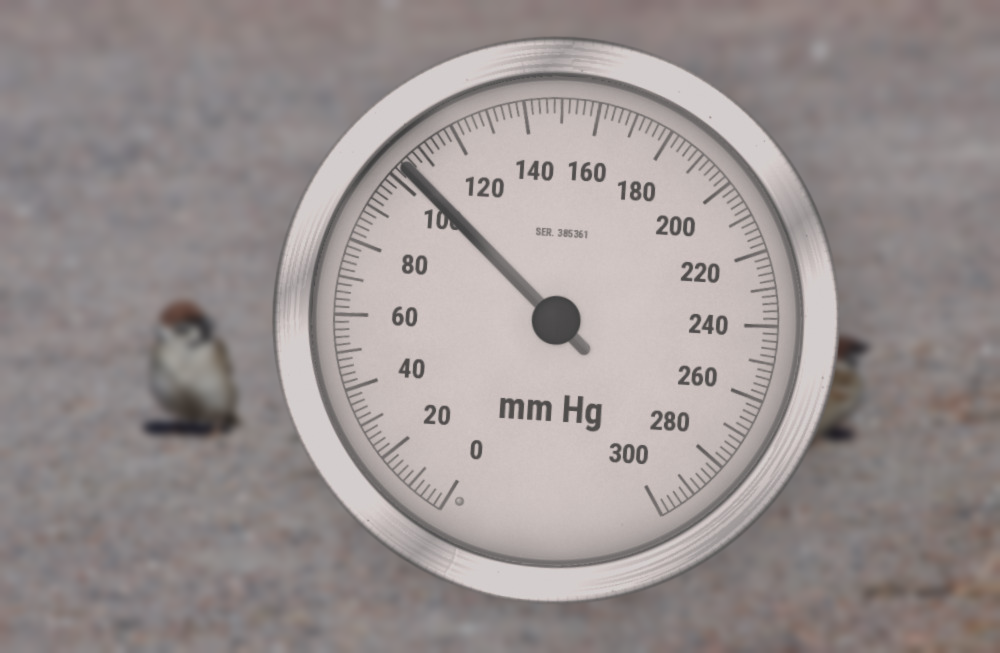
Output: value=104 unit=mmHg
